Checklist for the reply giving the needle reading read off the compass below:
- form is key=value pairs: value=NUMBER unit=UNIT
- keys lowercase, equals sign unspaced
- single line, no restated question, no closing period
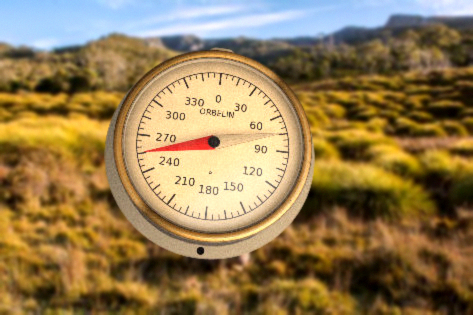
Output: value=255 unit=°
